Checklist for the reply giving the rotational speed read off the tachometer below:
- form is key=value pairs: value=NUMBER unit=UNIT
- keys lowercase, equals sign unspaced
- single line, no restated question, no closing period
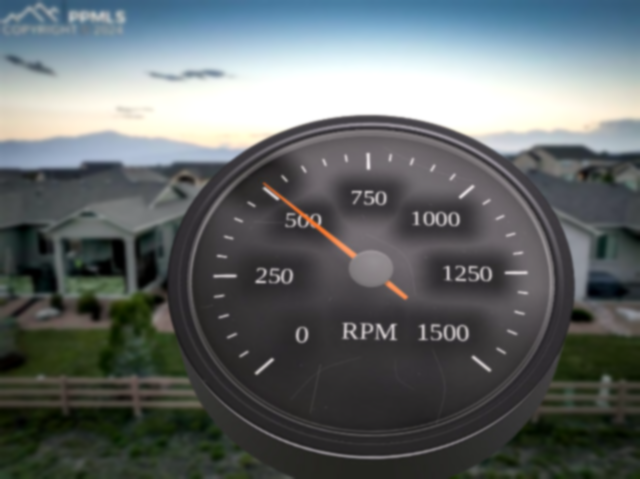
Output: value=500 unit=rpm
